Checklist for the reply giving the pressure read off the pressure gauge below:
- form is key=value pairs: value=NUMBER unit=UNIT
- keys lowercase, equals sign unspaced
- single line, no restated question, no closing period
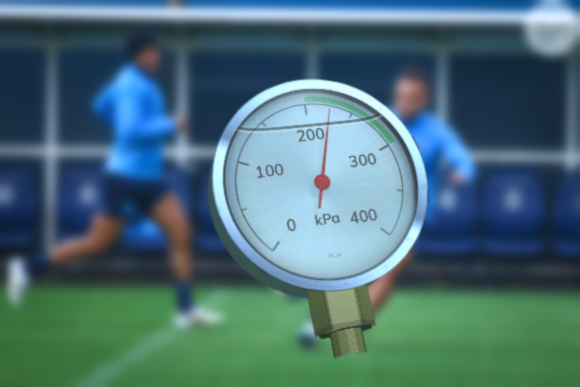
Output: value=225 unit=kPa
